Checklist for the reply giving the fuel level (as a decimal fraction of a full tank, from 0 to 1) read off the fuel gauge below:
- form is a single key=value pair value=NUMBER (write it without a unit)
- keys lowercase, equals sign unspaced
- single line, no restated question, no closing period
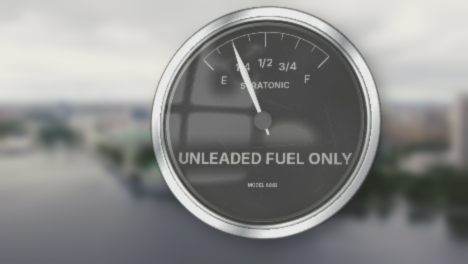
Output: value=0.25
